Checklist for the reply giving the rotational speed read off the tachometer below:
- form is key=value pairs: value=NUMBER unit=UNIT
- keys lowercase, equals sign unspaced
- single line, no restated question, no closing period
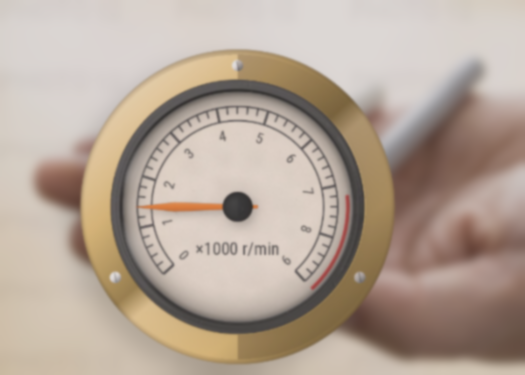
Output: value=1400 unit=rpm
